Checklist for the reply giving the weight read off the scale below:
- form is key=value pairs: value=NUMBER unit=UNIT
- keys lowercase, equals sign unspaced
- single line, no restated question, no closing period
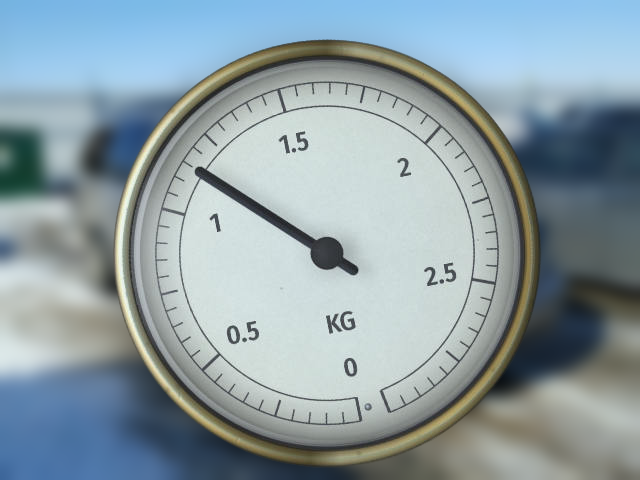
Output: value=1.15 unit=kg
